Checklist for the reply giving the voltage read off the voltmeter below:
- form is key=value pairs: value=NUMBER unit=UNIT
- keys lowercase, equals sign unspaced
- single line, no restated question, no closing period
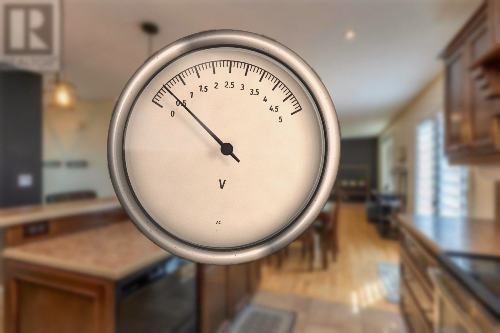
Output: value=0.5 unit=V
